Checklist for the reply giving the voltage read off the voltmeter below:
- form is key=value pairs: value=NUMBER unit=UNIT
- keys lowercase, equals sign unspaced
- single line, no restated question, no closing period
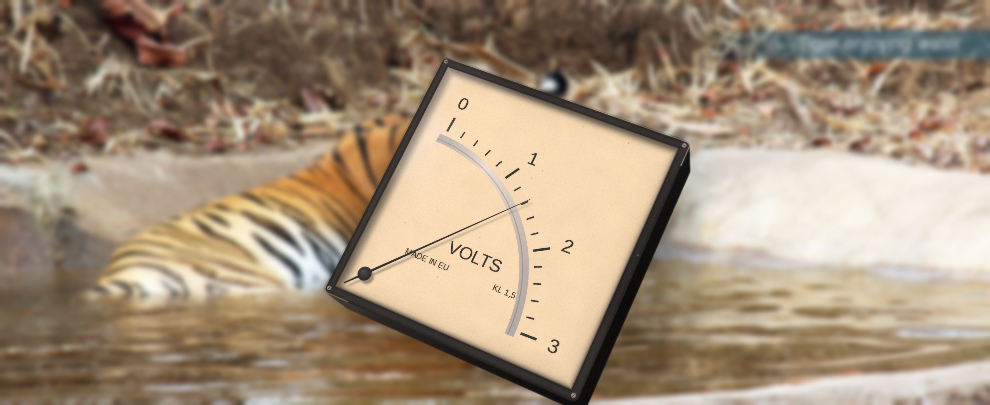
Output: value=1.4 unit=V
